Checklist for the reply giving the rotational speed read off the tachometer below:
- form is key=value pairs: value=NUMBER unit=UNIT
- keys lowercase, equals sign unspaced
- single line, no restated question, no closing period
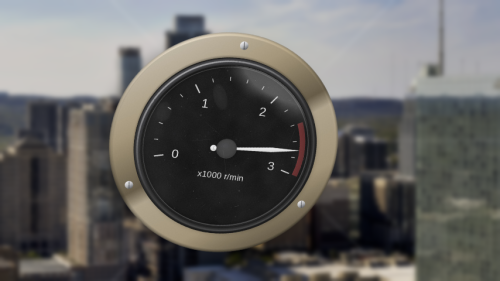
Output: value=2700 unit=rpm
